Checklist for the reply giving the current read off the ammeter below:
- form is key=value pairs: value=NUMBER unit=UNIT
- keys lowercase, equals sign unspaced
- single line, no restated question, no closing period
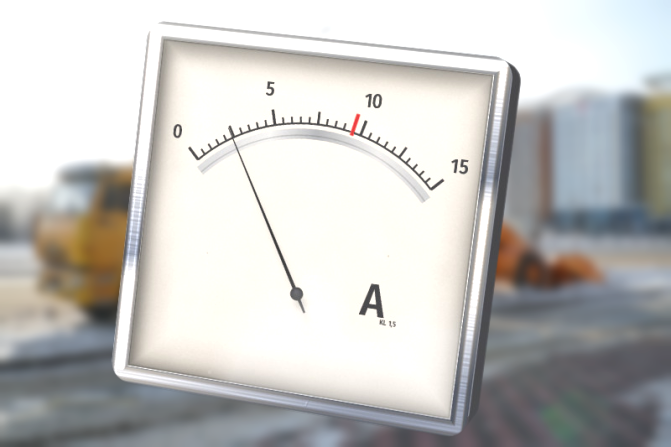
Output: value=2.5 unit=A
